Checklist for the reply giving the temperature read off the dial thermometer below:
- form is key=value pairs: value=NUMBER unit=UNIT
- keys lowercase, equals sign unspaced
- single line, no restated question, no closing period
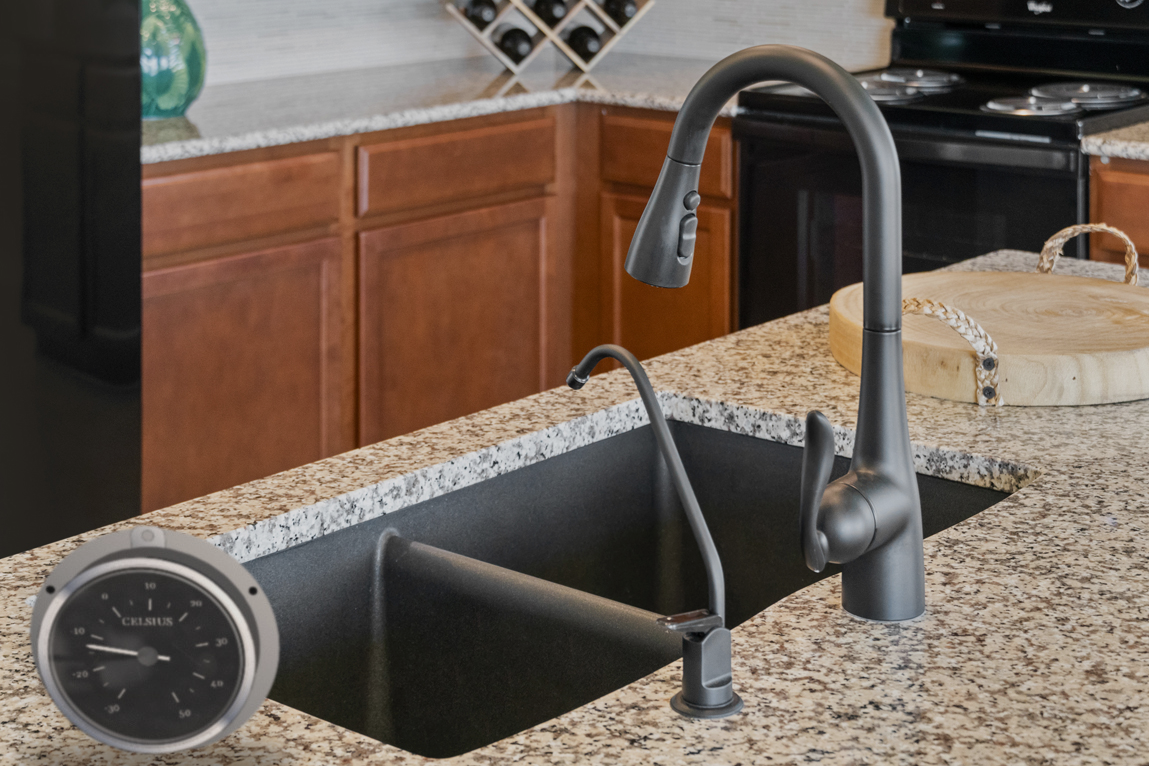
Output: value=-12.5 unit=°C
